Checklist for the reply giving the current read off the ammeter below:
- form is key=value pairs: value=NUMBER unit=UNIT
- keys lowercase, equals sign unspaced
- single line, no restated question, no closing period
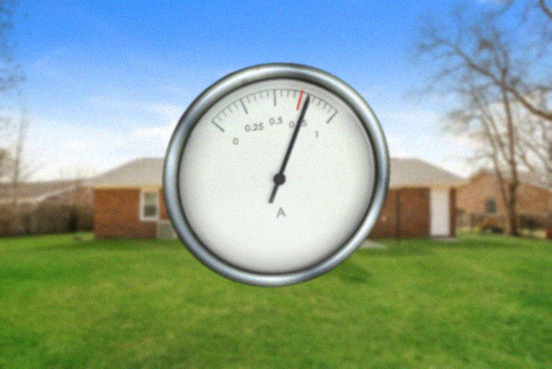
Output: value=0.75 unit=A
